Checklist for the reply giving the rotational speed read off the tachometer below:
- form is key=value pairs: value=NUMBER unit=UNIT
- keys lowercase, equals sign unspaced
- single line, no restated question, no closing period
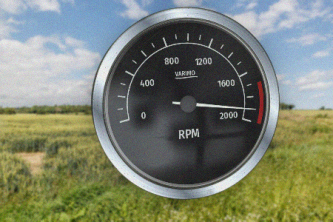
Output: value=1900 unit=rpm
